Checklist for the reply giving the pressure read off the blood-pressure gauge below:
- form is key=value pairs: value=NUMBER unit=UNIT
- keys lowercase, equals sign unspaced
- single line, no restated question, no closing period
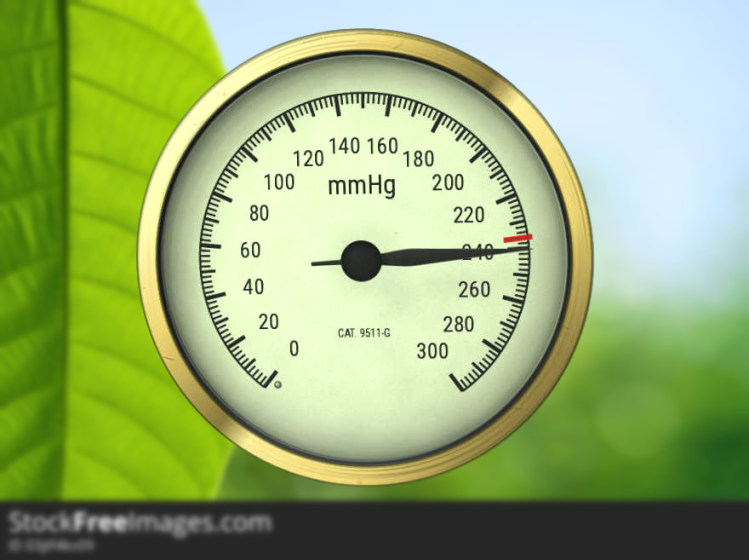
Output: value=240 unit=mmHg
